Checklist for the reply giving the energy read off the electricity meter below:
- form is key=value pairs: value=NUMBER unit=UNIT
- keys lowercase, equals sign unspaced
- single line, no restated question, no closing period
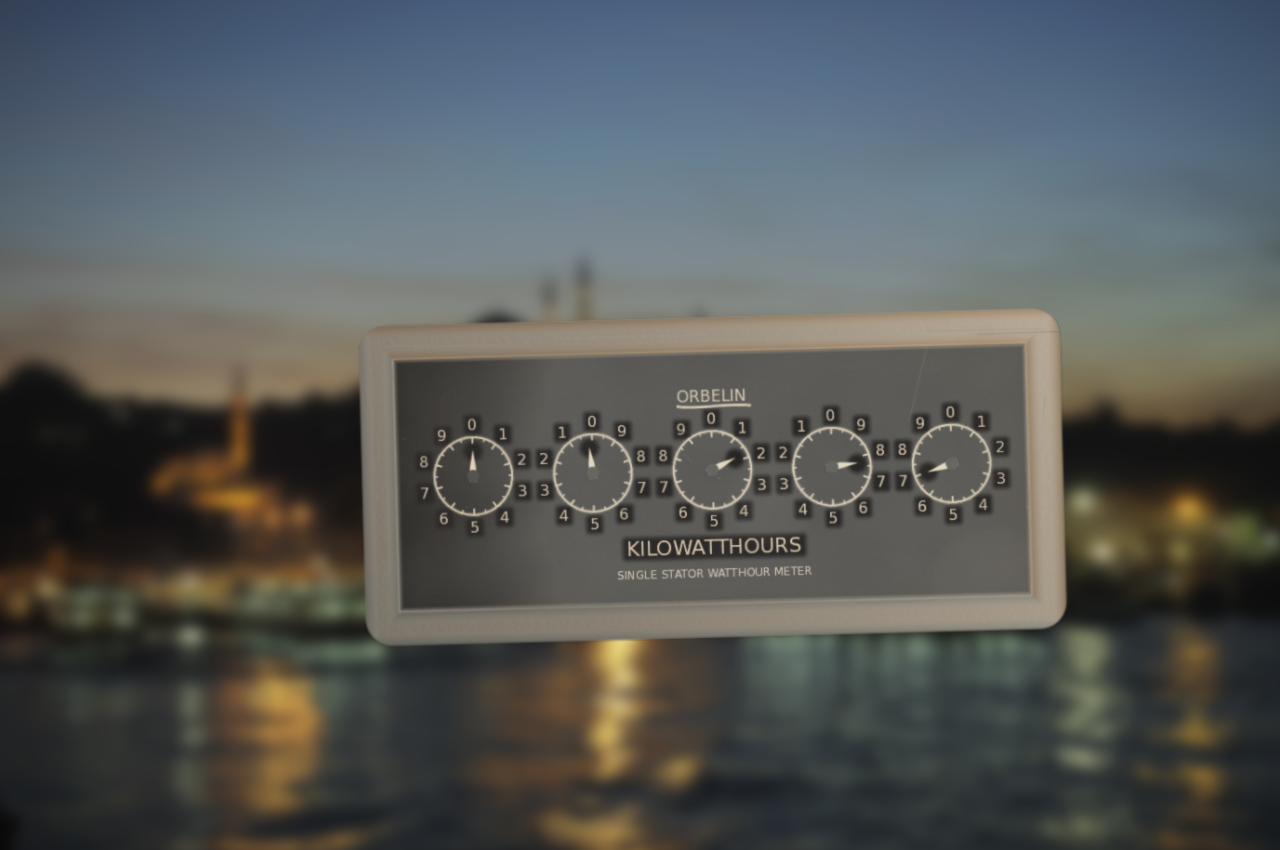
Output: value=177 unit=kWh
